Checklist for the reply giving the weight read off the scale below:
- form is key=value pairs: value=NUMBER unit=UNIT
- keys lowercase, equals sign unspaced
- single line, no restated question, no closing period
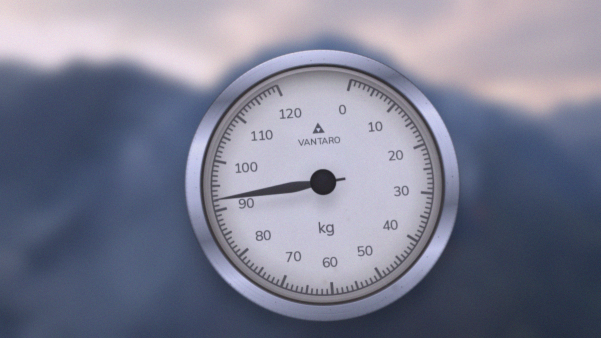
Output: value=92 unit=kg
